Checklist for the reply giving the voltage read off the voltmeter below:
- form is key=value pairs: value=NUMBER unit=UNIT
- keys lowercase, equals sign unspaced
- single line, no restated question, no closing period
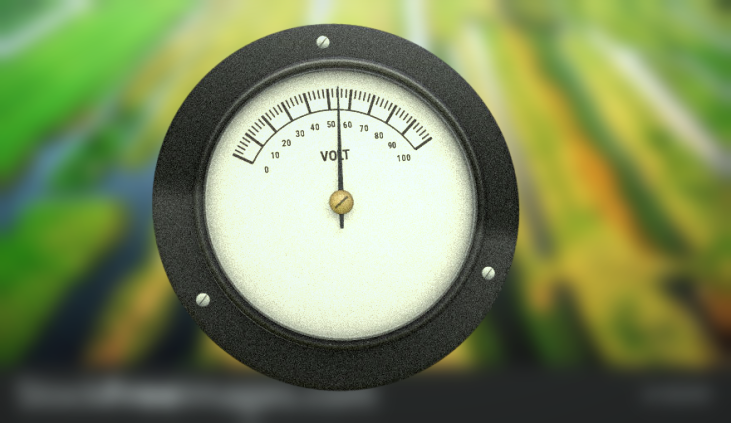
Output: value=54 unit=V
